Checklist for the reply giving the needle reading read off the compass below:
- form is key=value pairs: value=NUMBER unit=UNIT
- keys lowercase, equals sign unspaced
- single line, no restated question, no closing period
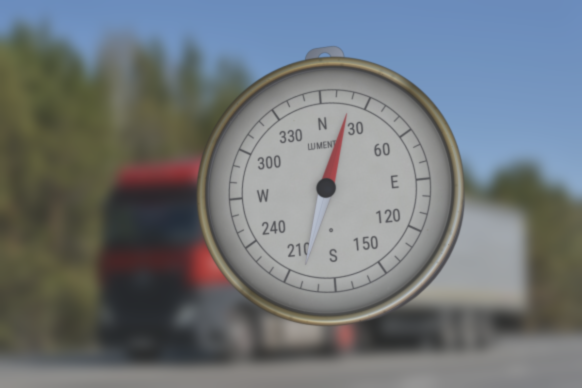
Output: value=20 unit=°
